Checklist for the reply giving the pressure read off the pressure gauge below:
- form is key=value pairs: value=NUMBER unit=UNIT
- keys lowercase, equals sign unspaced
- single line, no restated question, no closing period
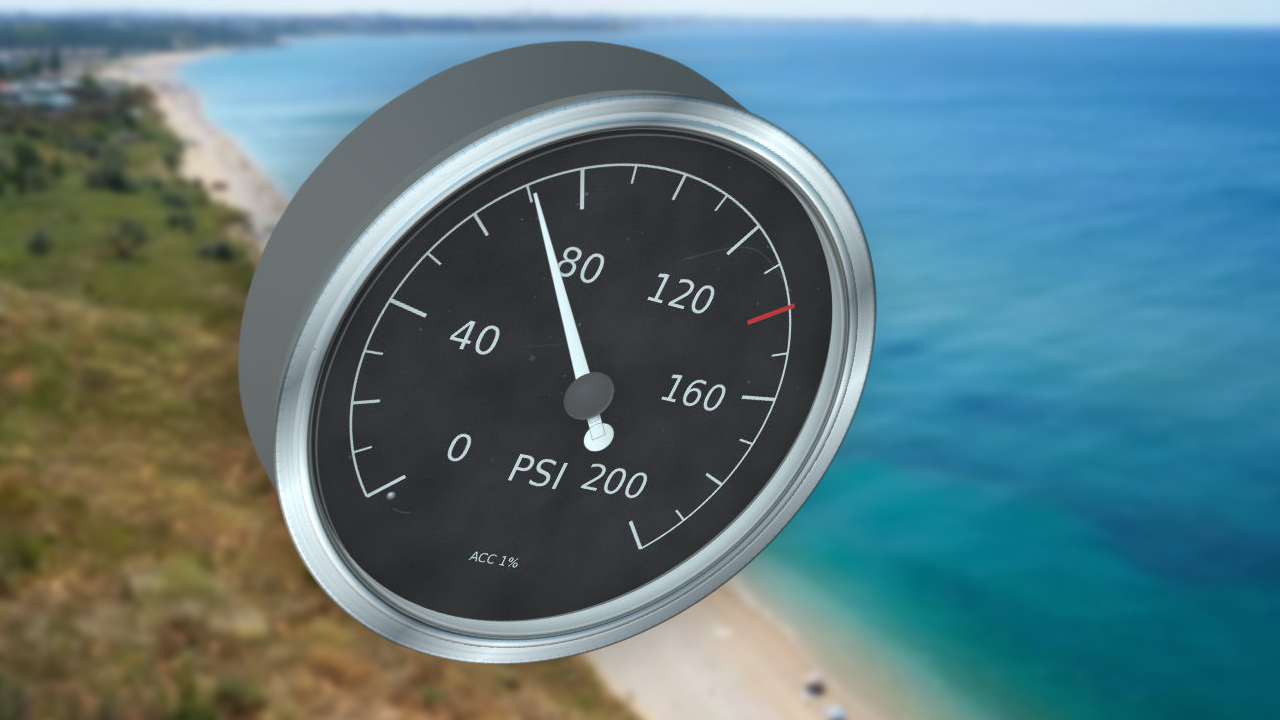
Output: value=70 unit=psi
